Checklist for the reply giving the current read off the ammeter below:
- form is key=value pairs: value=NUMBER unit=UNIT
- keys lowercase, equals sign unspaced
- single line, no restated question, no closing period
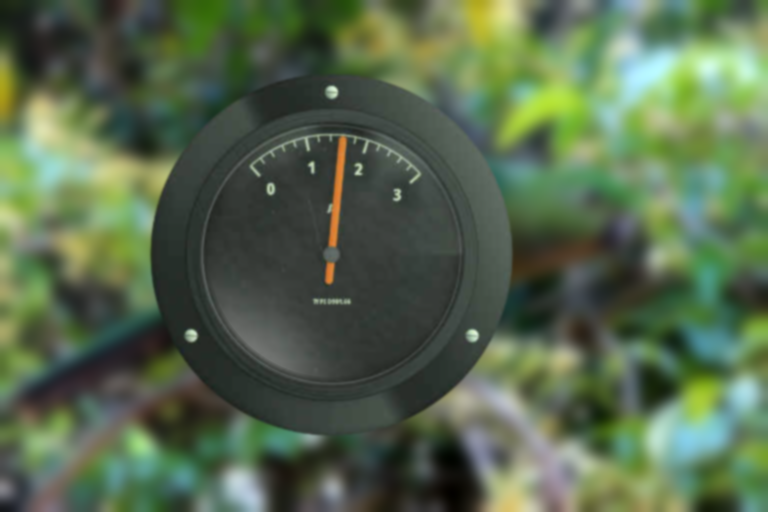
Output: value=1.6 unit=A
